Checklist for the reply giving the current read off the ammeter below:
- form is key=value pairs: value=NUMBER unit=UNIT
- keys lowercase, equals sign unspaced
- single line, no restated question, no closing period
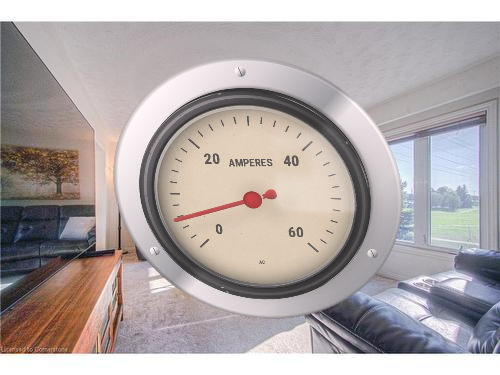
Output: value=6 unit=A
